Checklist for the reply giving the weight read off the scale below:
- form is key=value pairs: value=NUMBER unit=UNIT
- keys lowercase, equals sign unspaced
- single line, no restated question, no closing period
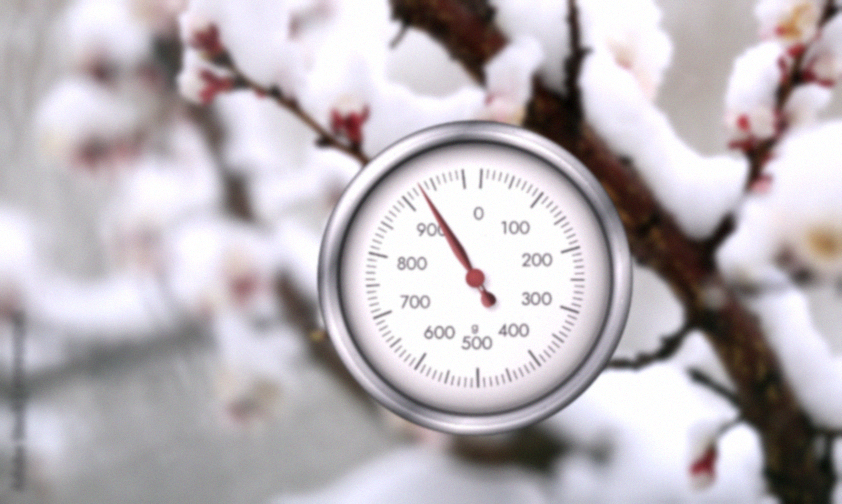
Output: value=930 unit=g
